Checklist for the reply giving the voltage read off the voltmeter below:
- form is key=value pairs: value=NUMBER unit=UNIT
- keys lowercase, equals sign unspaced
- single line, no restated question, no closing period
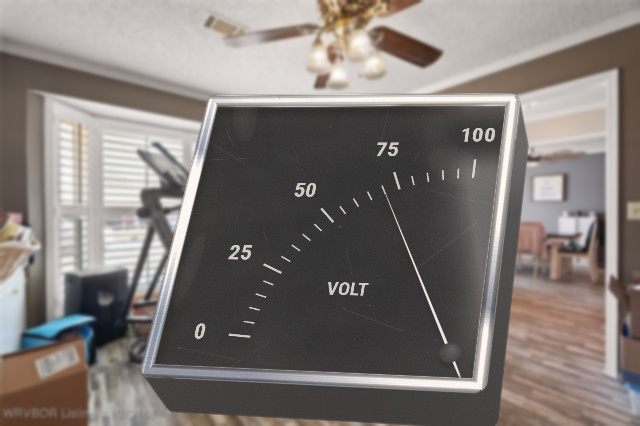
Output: value=70 unit=V
